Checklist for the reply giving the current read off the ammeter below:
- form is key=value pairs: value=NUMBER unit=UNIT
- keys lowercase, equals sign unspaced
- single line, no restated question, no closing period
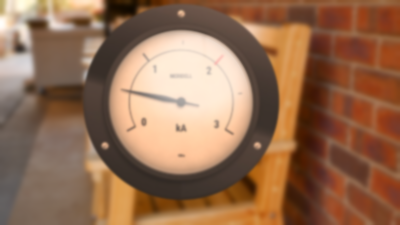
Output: value=0.5 unit=kA
